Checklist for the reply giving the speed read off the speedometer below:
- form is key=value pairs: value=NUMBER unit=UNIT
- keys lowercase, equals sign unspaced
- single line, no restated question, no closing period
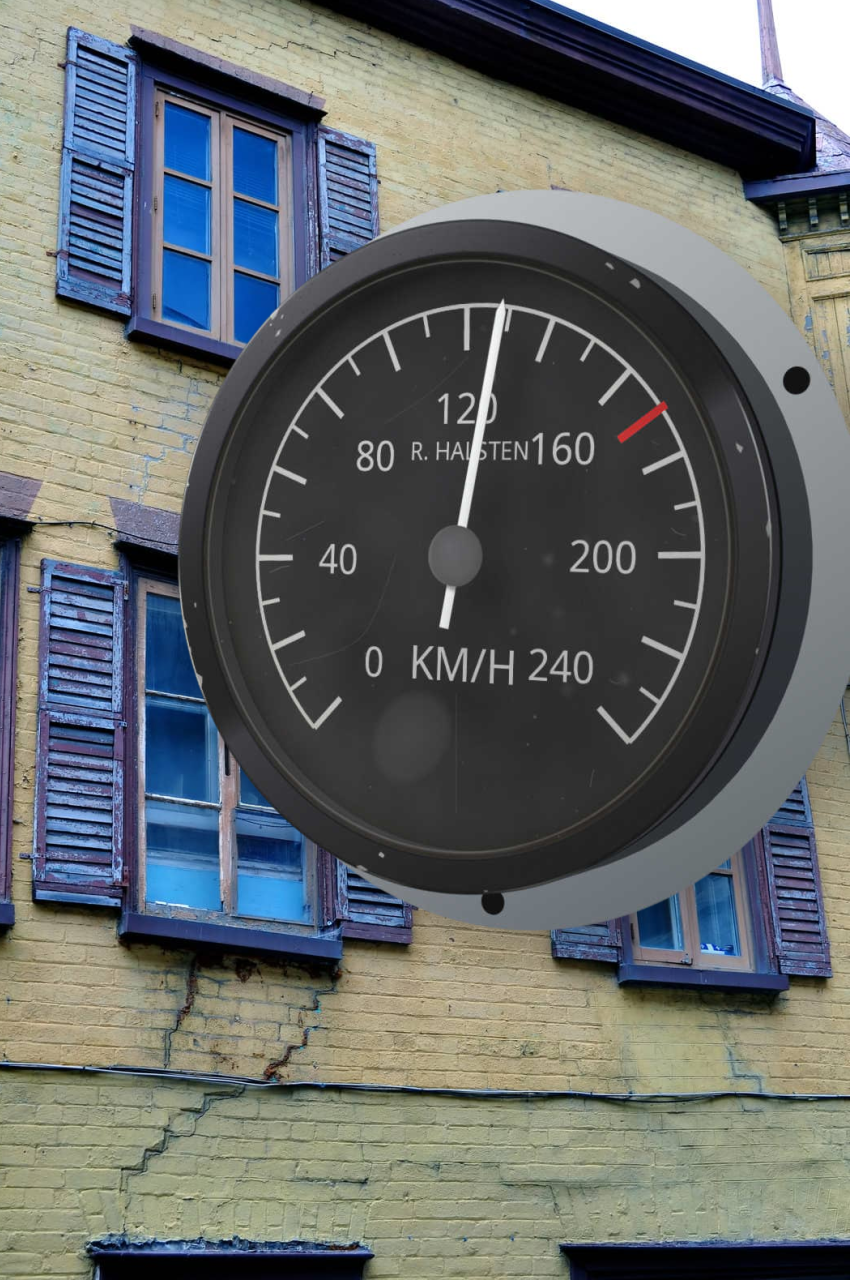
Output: value=130 unit=km/h
